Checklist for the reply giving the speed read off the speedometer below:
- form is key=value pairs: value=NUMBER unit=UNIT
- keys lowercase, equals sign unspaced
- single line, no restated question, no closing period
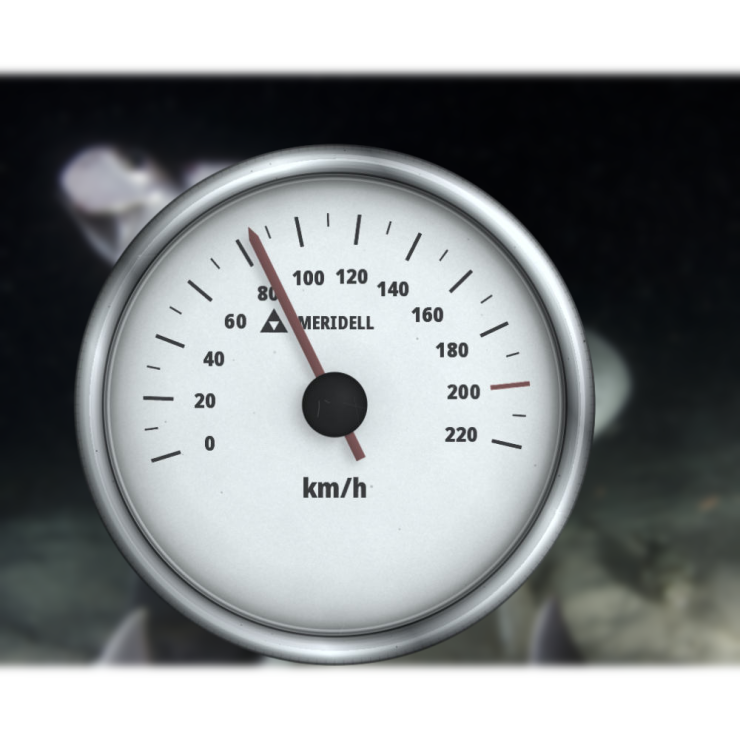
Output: value=85 unit=km/h
